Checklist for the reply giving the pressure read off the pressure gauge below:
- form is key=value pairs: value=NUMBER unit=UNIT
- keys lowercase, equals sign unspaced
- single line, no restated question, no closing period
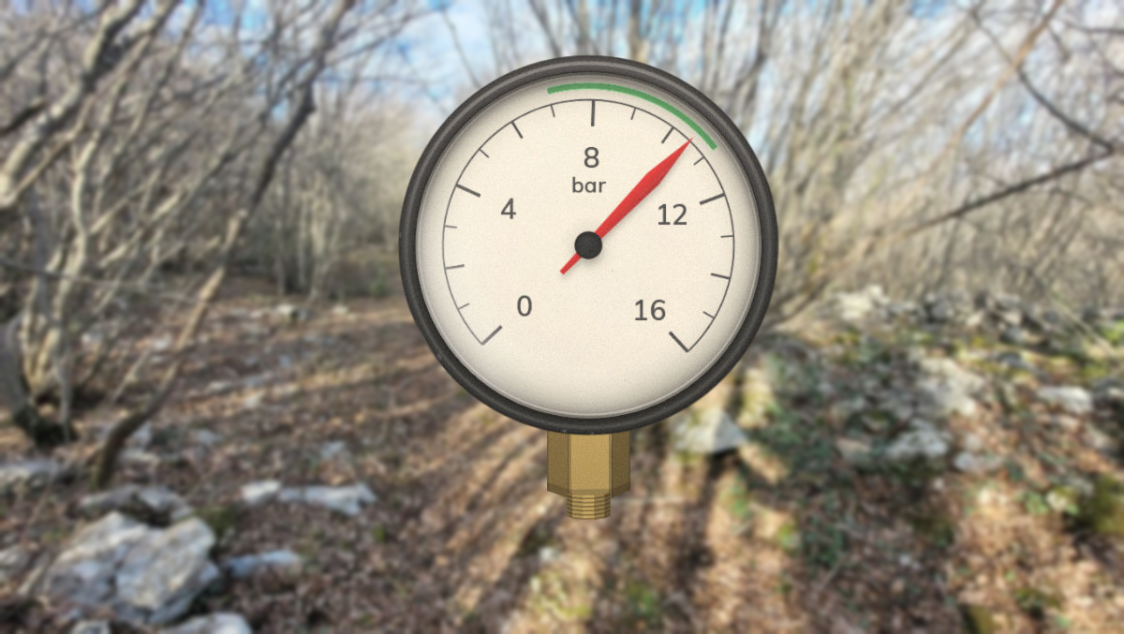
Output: value=10.5 unit=bar
